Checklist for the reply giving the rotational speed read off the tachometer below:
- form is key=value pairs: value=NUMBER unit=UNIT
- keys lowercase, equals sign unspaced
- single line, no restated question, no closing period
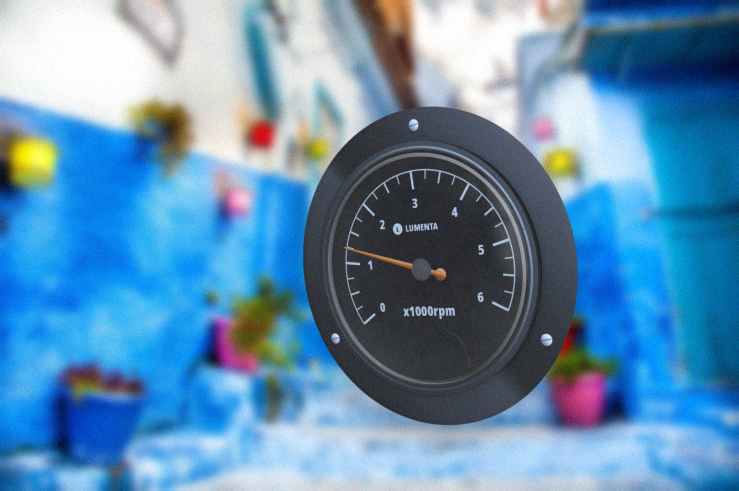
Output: value=1250 unit=rpm
